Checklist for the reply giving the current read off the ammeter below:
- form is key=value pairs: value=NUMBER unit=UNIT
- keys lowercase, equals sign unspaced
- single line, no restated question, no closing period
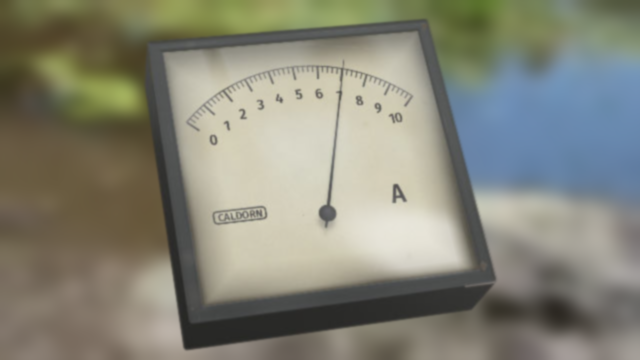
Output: value=7 unit=A
